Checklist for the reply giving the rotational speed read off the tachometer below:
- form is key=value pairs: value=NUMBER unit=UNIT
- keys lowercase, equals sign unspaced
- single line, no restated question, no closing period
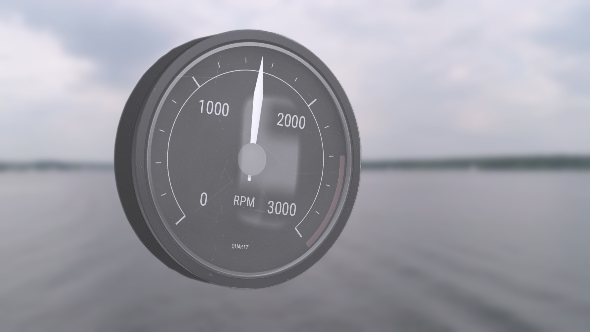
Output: value=1500 unit=rpm
